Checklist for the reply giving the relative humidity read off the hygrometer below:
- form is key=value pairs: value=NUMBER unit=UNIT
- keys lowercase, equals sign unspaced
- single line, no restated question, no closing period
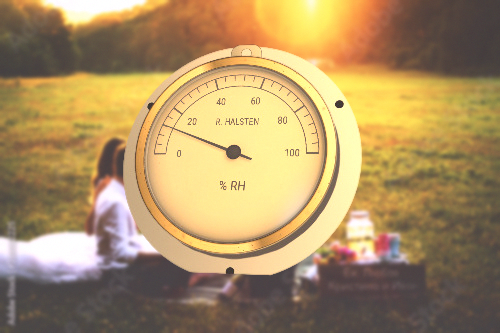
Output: value=12 unit=%
